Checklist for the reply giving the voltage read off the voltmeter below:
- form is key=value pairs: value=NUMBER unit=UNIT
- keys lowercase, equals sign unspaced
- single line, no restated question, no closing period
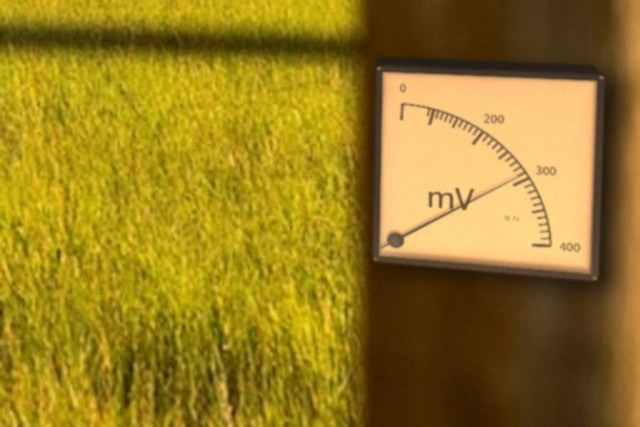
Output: value=290 unit=mV
